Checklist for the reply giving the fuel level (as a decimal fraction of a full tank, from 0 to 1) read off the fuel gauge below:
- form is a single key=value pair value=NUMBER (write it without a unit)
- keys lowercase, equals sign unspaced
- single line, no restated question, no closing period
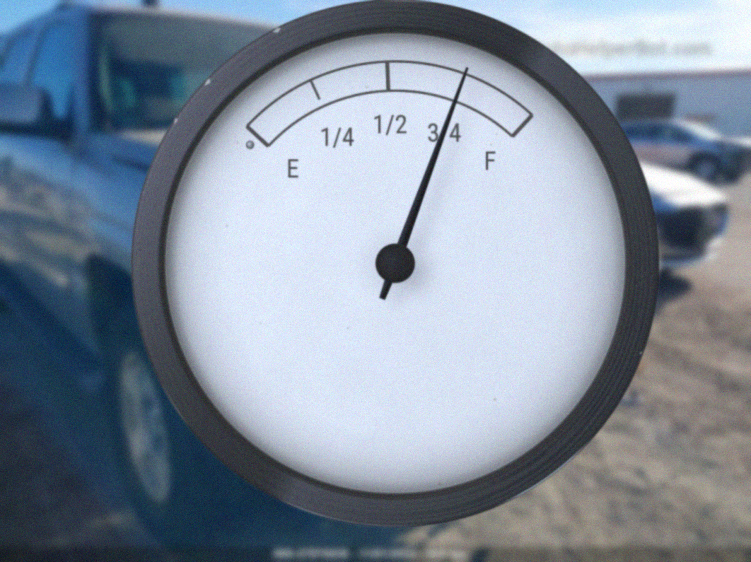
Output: value=0.75
